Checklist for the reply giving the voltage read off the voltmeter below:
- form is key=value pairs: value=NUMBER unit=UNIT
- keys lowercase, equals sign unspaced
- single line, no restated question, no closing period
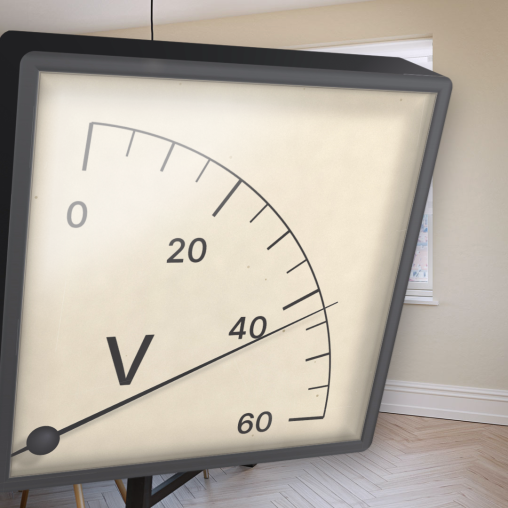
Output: value=42.5 unit=V
